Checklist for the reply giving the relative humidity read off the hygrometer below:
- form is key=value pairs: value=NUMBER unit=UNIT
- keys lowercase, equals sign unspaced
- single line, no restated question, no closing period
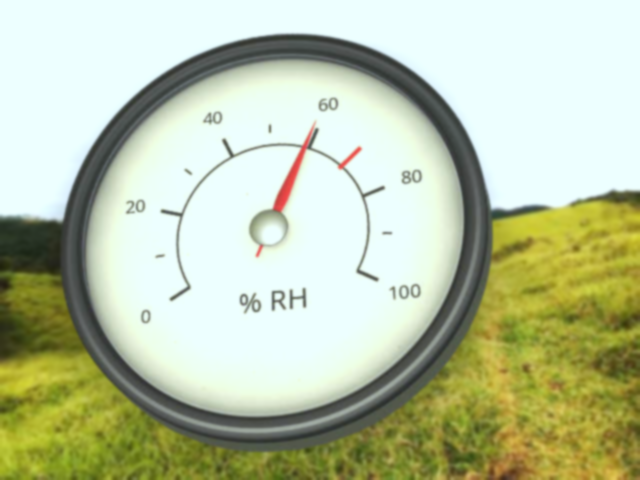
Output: value=60 unit=%
